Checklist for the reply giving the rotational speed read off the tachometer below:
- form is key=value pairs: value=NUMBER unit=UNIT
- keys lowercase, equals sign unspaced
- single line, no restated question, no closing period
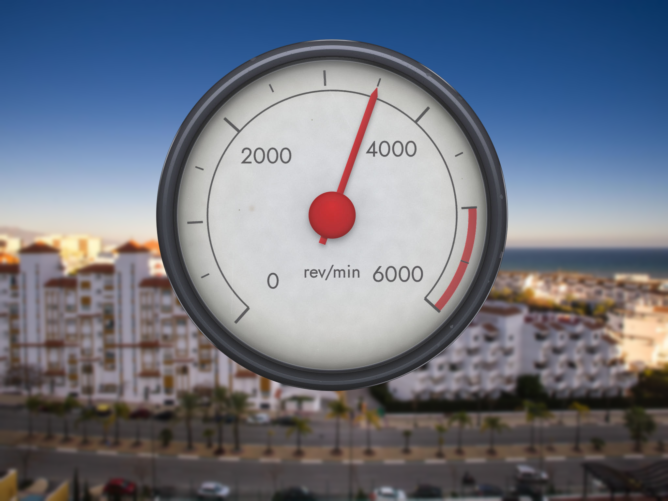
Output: value=3500 unit=rpm
